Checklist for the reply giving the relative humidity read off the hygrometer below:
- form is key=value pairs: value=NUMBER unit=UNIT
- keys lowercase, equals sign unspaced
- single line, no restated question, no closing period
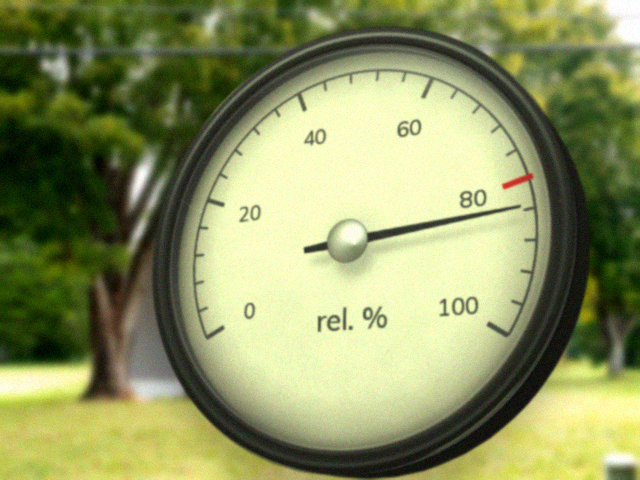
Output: value=84 unit=%
